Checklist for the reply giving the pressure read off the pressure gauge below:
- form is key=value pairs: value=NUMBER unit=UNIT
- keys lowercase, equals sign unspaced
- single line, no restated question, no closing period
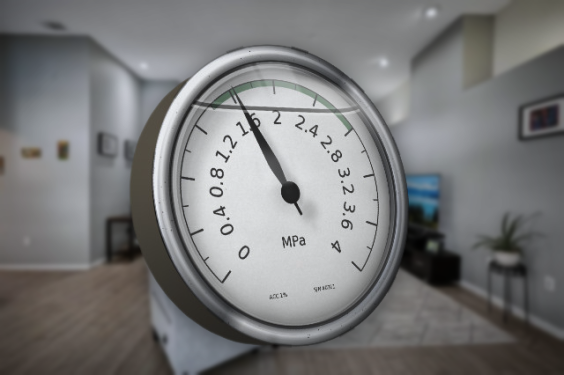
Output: value=1.6 unit=MPa
